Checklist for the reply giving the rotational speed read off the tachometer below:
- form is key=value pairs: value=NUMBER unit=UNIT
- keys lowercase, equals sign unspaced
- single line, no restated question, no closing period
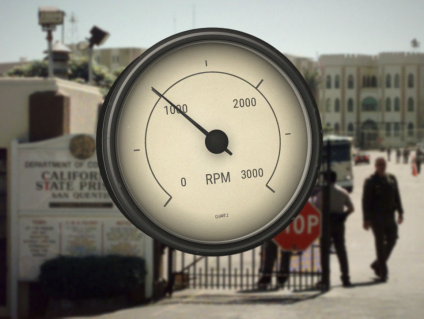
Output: value=1000 unit=rpm
